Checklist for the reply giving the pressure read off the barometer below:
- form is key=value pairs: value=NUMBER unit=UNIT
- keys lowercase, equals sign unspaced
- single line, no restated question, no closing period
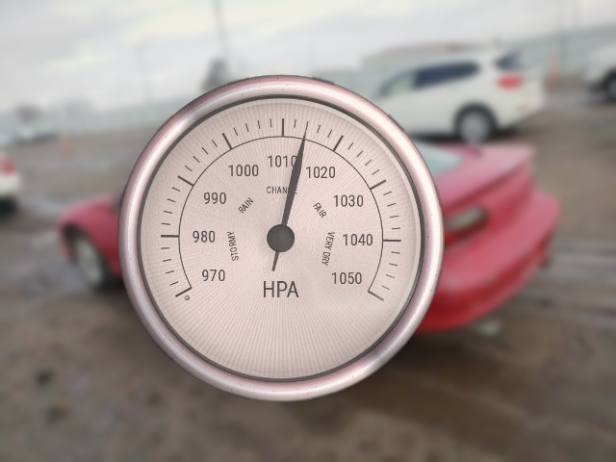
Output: value=1014 unit=hPa
